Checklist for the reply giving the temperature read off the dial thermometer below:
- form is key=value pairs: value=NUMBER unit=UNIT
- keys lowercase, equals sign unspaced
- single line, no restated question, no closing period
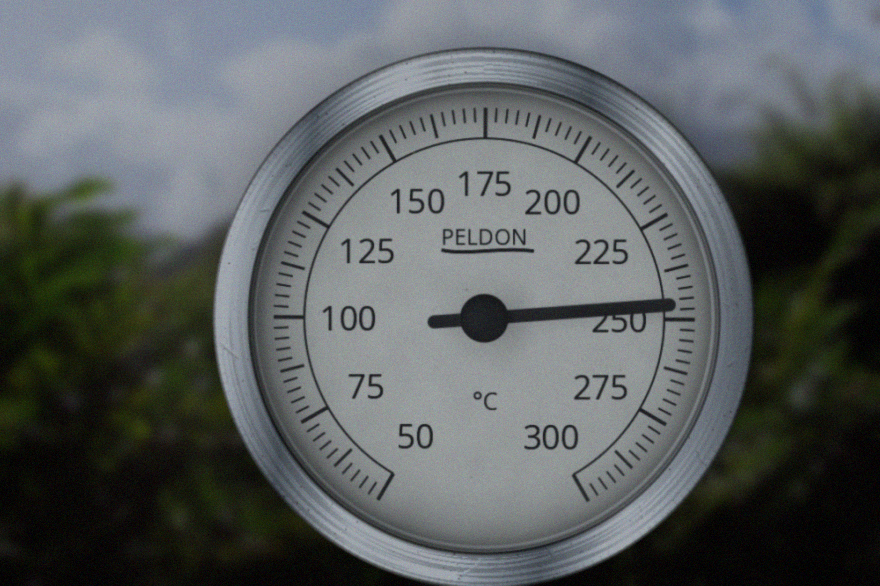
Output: value=246.25 unit=°C
